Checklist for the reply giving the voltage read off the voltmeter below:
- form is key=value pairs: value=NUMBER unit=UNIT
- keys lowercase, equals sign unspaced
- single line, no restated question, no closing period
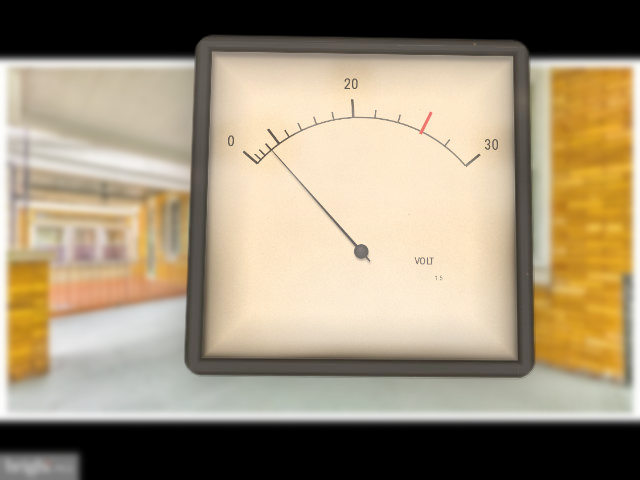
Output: value=8 unit=V
